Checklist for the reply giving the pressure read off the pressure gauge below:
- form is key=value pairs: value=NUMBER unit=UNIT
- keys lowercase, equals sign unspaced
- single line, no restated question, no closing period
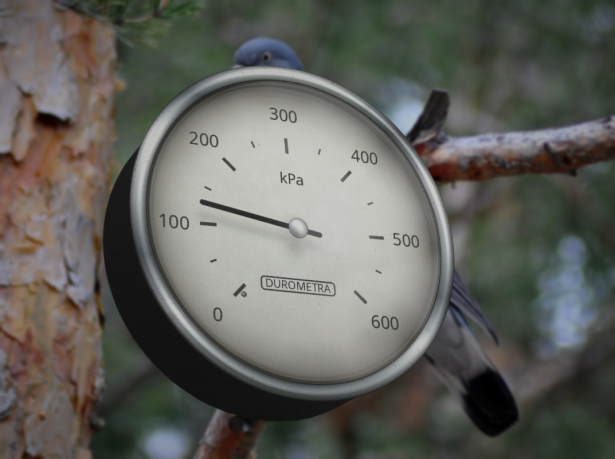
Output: value=125 unit=kPa
